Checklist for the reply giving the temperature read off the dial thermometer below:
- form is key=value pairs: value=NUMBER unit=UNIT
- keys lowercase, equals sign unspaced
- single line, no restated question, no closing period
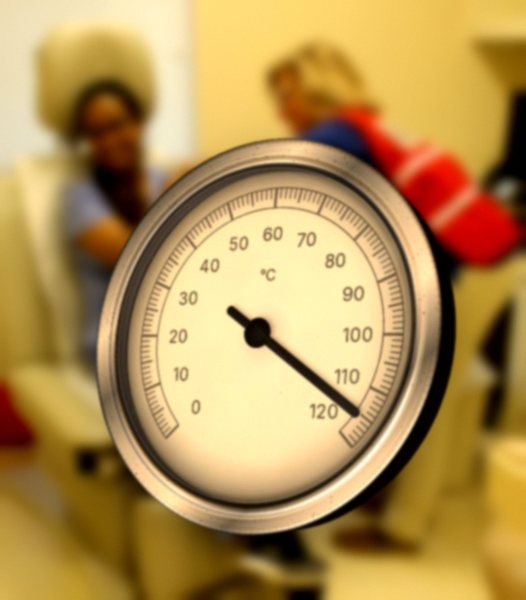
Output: value=115 unit=°C
